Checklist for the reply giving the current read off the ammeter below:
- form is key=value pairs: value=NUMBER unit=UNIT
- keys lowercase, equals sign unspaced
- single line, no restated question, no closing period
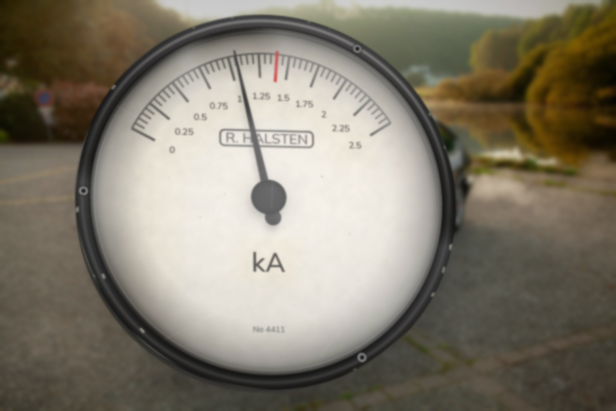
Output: value=1.05 unit=kA
